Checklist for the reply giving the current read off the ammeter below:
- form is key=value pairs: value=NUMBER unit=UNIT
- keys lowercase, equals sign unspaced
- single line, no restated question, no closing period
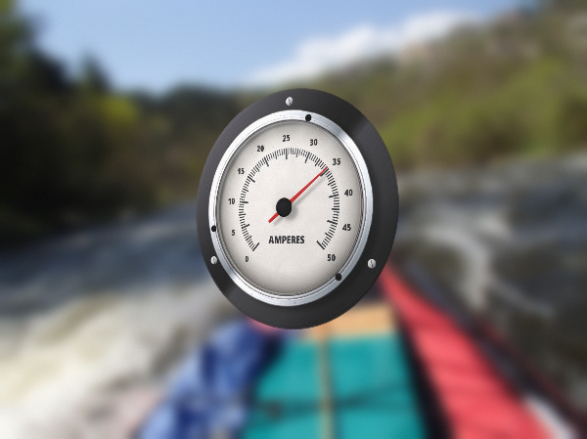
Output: value=35 unit=A
